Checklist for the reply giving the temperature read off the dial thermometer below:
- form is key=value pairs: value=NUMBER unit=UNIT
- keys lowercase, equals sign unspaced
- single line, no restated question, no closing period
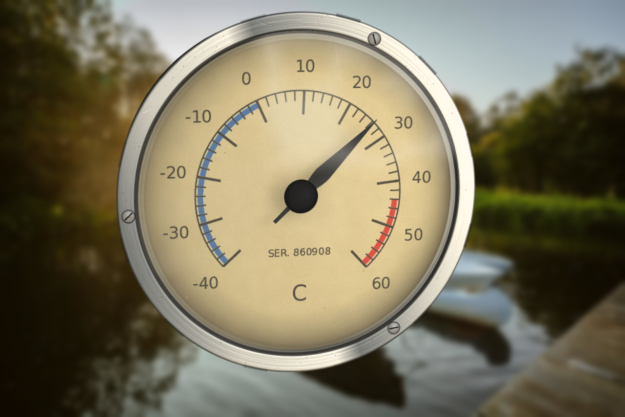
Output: value=26 unit=°C
